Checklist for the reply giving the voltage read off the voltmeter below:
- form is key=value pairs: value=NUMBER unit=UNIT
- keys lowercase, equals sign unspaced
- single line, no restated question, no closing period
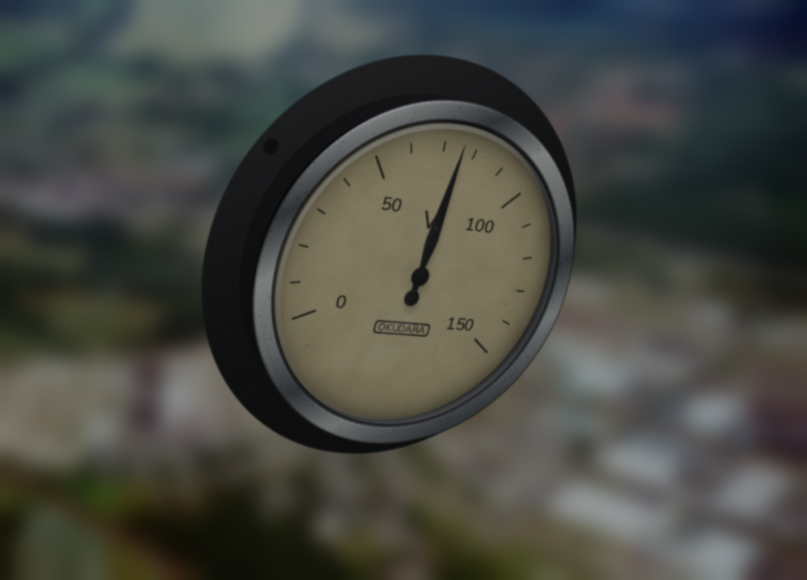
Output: value=75 unit=V
